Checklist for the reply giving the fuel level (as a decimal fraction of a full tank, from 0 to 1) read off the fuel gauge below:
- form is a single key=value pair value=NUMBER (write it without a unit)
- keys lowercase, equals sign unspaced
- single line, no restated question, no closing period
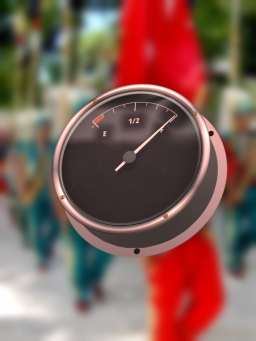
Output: value=1
